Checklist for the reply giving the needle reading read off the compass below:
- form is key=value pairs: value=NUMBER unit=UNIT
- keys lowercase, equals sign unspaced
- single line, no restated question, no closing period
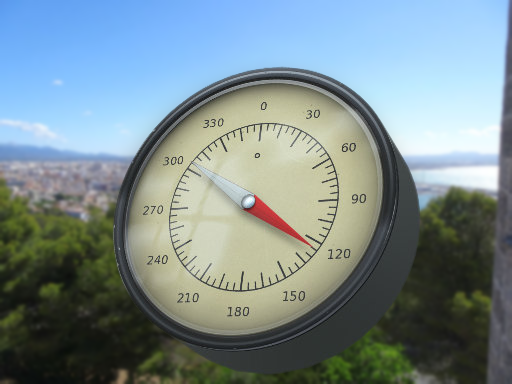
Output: value=125 unit=°
